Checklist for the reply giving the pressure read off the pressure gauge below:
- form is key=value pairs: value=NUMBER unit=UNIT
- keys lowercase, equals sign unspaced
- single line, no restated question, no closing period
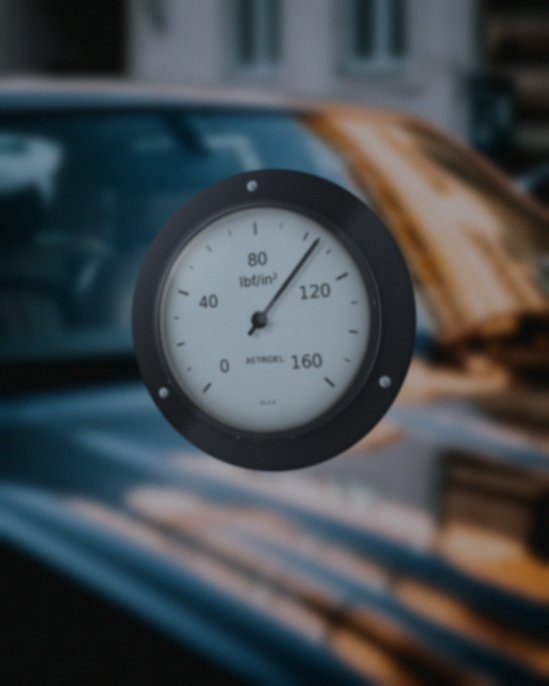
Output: value=105 unit=psi
